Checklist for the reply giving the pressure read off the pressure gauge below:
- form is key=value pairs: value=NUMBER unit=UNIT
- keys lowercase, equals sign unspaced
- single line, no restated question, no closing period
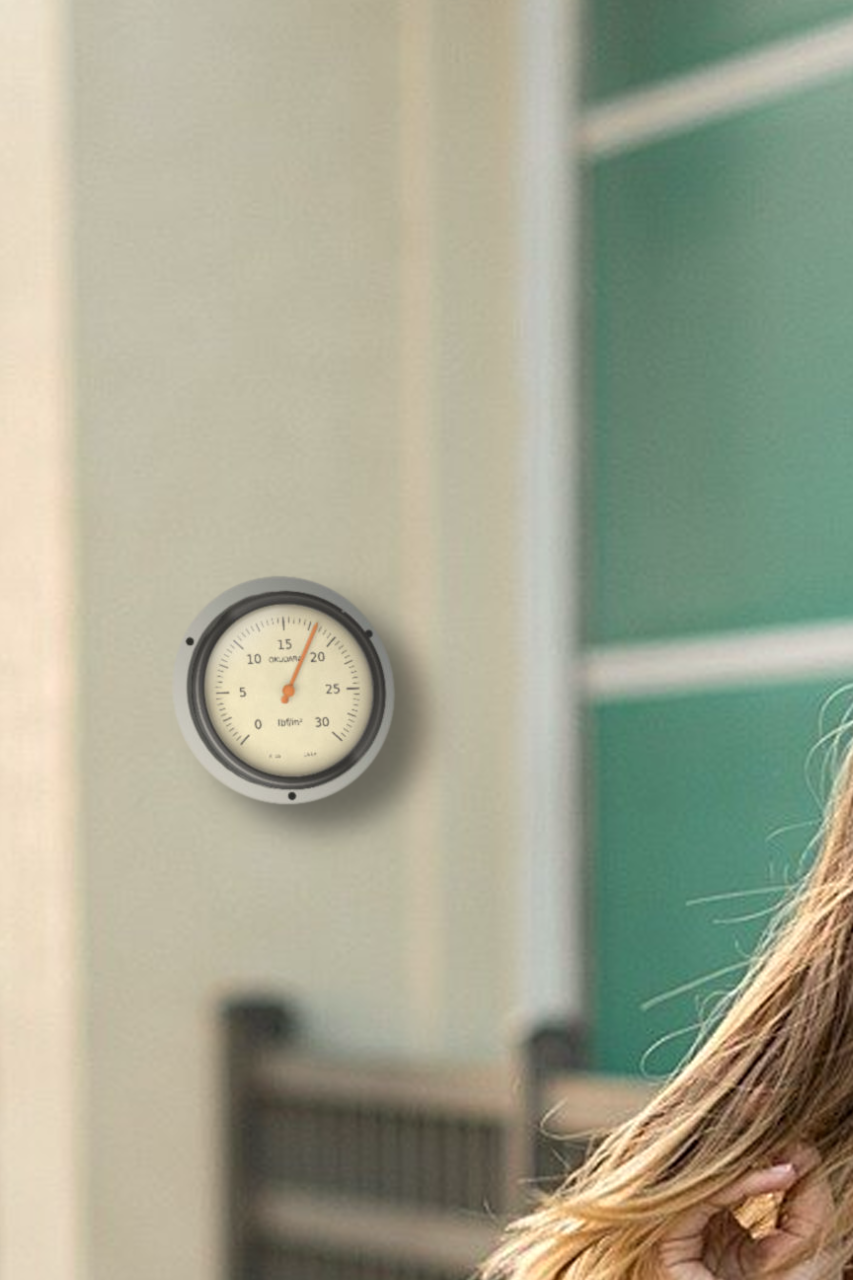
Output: value=18 unit=psi
